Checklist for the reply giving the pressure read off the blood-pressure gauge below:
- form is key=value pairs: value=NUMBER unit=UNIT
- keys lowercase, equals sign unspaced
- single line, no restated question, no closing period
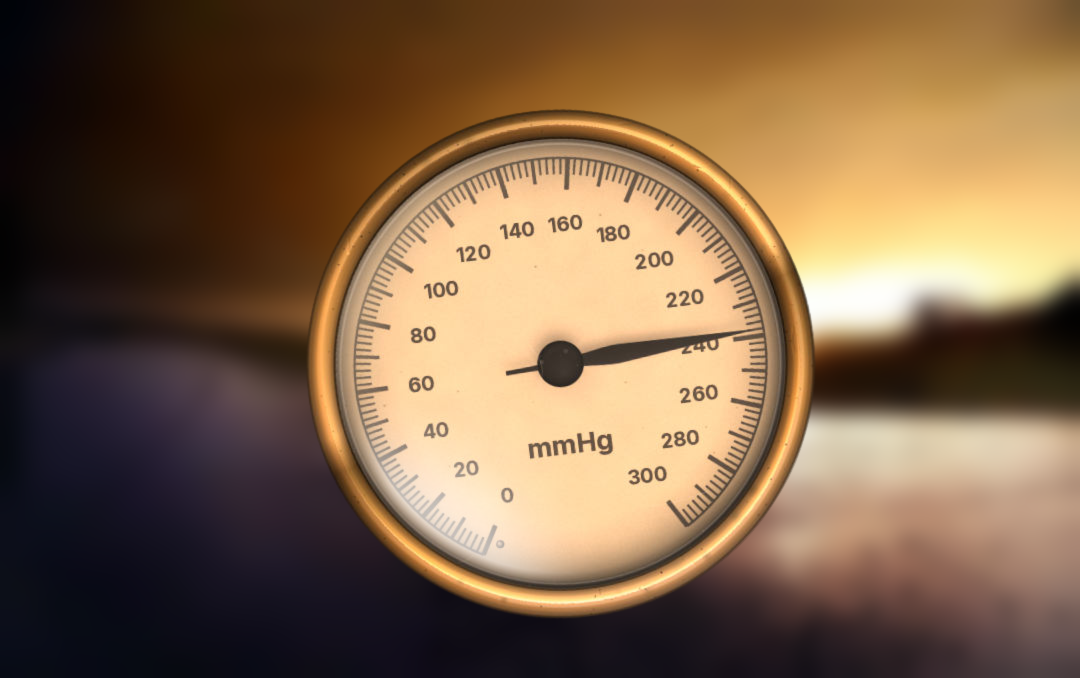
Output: value=238 unit=mmHg
